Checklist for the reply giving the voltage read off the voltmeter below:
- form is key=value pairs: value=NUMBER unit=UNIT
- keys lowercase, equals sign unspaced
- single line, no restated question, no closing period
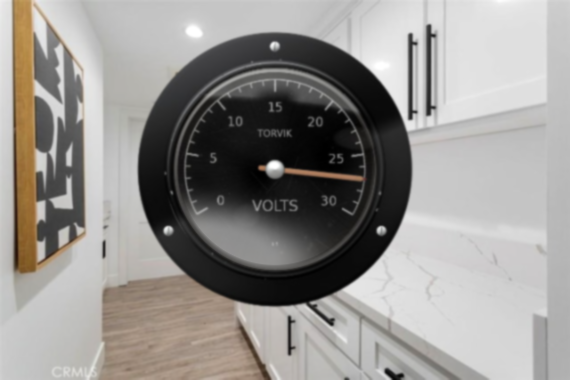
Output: value=27 unit=V
